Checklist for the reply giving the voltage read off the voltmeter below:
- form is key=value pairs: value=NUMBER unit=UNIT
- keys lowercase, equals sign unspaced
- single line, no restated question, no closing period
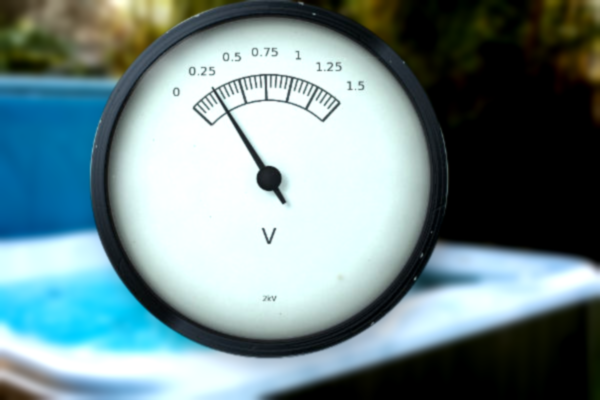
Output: value=0.25 unit=V
